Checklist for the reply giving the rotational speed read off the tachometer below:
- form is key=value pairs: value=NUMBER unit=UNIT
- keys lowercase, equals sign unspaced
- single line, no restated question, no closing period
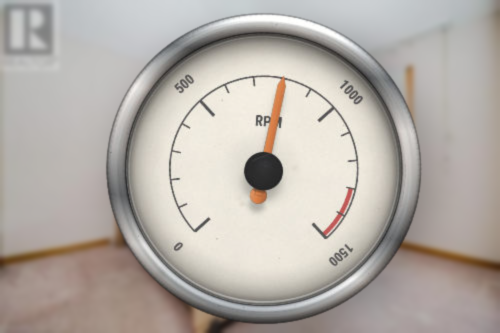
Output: value=800 unit=rpm
